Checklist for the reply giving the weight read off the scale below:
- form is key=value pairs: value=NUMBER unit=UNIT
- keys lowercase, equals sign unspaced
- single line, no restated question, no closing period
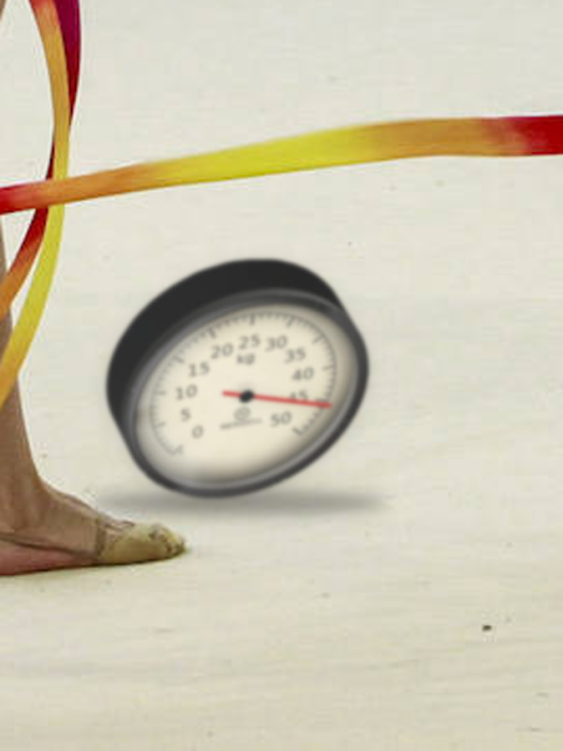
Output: value=45 unit=kg
